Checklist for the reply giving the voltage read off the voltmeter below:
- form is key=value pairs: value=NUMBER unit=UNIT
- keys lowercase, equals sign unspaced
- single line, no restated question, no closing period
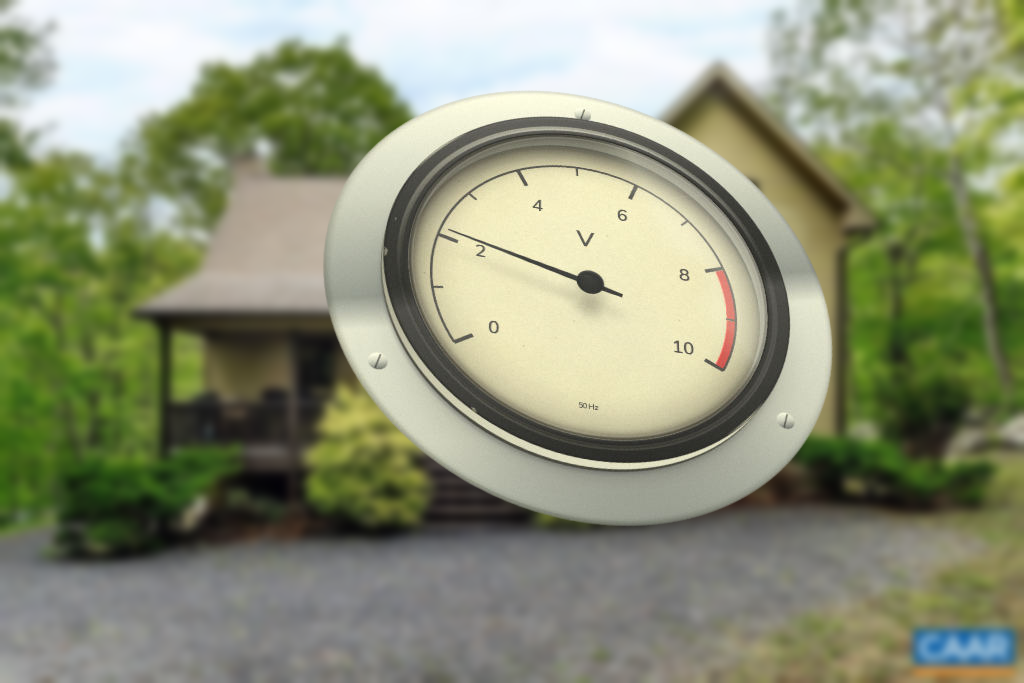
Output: value=2 unit=V
